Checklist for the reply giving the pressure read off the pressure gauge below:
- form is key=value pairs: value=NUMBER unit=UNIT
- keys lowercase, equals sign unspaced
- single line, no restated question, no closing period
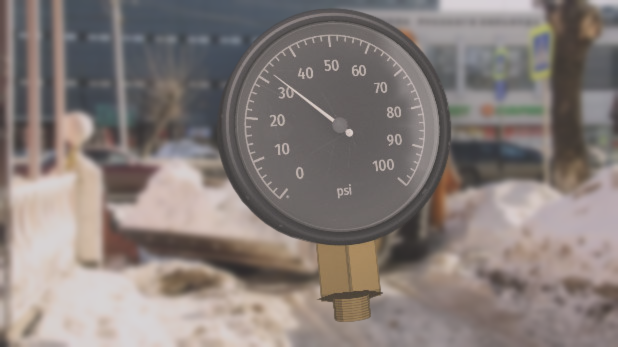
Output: value=32 unit=psi
